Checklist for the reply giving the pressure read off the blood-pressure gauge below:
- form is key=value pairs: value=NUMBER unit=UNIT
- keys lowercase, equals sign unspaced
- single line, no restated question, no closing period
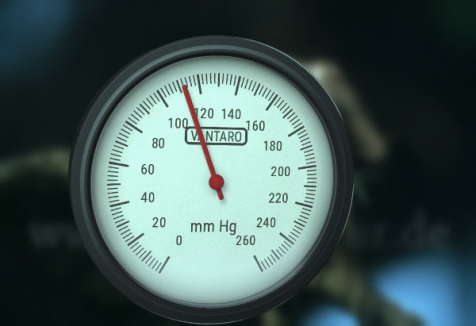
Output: value=112 unit=mmHg
